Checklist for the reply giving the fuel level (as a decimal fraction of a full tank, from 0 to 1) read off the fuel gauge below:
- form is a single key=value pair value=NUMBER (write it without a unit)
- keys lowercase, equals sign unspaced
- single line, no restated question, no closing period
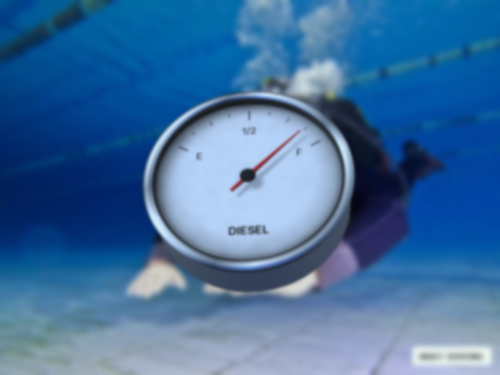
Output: value=0.875
